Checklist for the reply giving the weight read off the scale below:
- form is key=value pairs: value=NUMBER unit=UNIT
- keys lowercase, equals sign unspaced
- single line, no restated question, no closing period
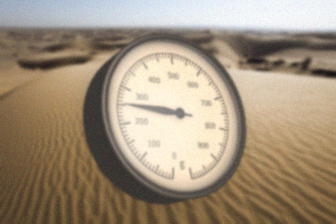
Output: value=250 unit=g
